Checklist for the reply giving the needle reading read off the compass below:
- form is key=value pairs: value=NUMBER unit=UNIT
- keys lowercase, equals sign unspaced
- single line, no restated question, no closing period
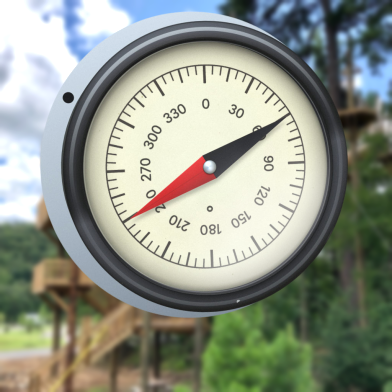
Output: value=240 unit=°
